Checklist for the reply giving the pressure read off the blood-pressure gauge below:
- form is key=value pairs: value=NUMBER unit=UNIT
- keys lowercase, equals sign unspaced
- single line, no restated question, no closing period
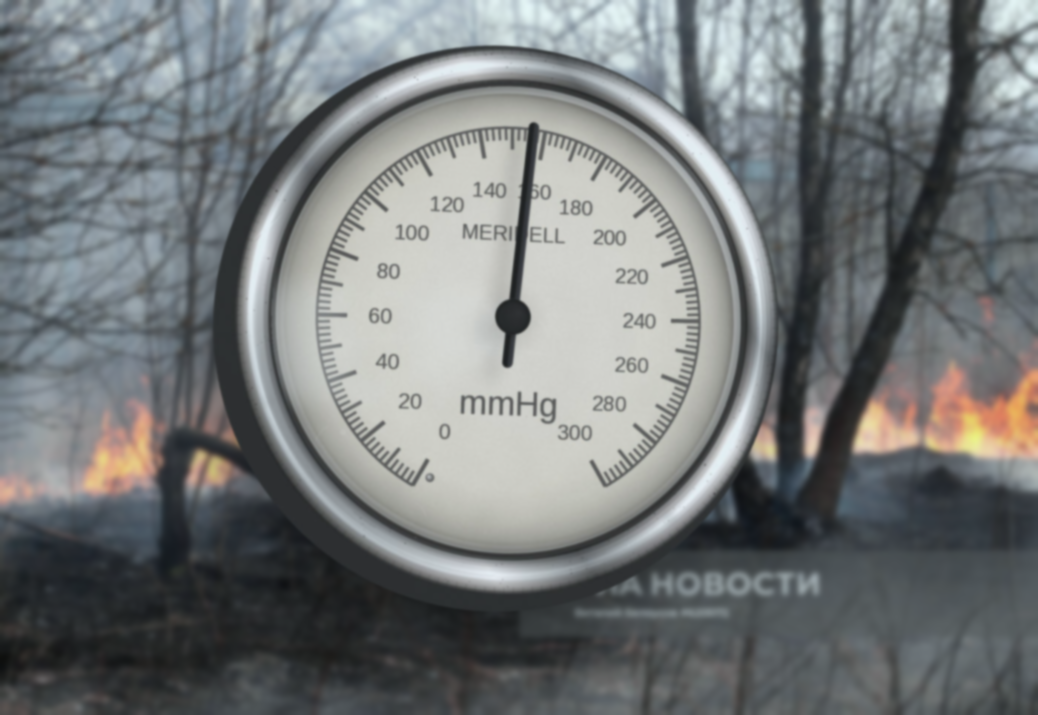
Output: value=156 unit=mmHg
